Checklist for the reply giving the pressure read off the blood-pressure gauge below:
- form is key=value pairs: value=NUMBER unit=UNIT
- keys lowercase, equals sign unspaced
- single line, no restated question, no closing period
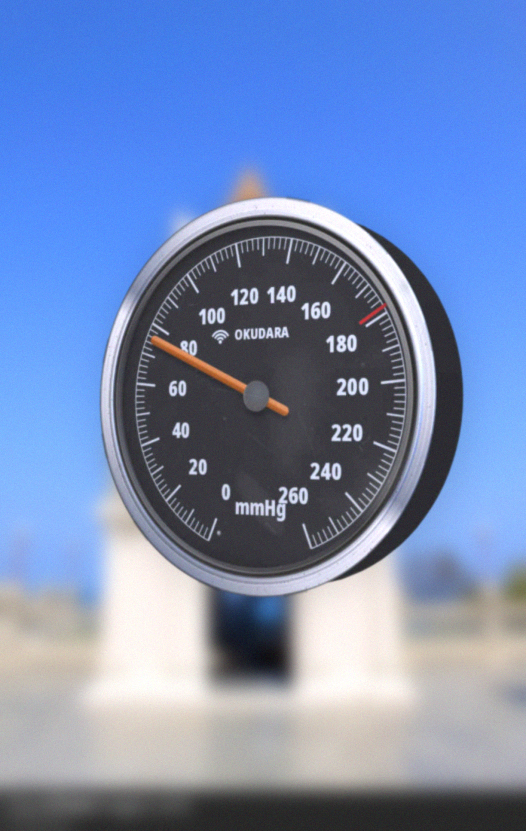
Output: value=76 unit=mmHg
